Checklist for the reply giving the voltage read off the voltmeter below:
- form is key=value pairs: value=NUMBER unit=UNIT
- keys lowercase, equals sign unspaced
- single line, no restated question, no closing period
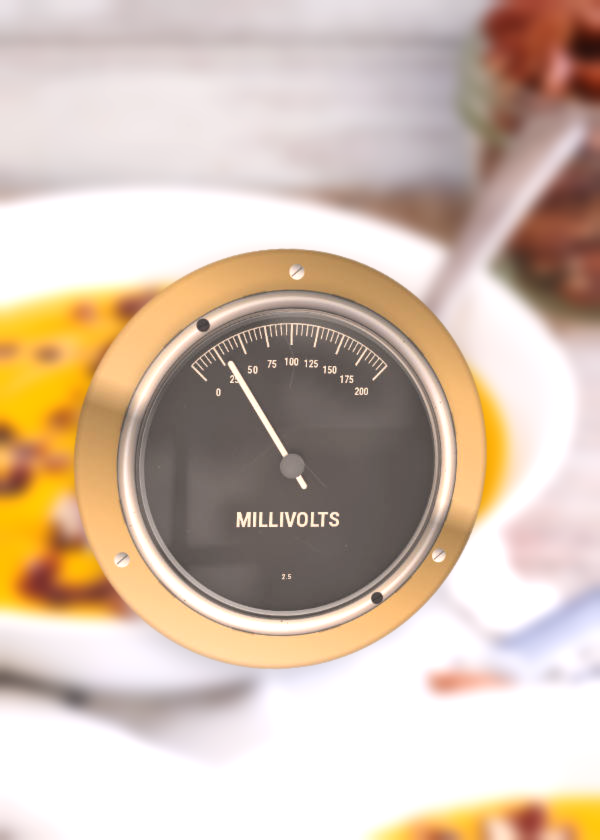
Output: value=30 unit=mV
